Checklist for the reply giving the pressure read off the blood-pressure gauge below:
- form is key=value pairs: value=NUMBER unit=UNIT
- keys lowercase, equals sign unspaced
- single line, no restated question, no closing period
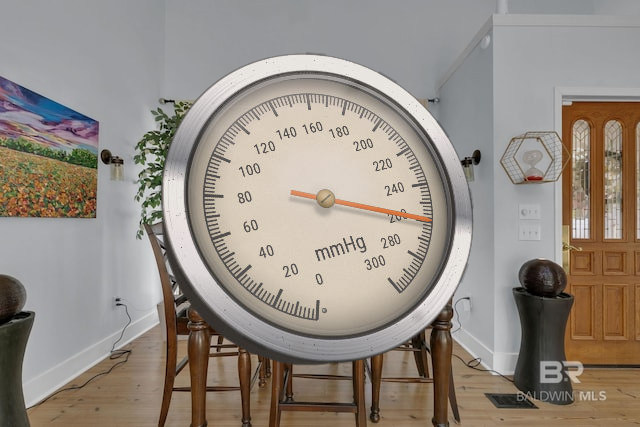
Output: value=260 unit=mmHg
